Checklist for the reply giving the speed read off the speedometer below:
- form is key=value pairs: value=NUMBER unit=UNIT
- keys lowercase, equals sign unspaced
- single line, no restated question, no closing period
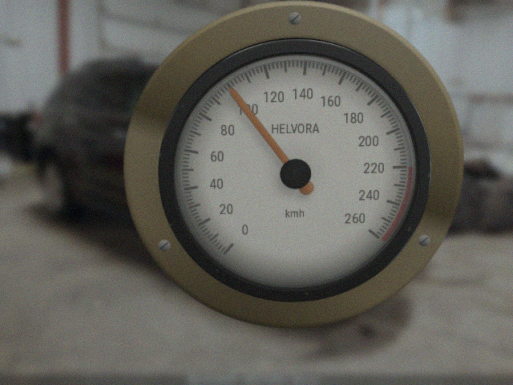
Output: value=100 unit=km/h
